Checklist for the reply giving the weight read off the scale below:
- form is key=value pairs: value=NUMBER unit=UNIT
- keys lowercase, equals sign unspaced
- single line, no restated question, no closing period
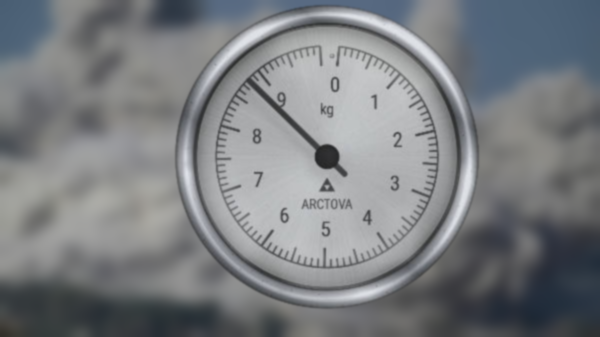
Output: value=8.8 unit=kg
